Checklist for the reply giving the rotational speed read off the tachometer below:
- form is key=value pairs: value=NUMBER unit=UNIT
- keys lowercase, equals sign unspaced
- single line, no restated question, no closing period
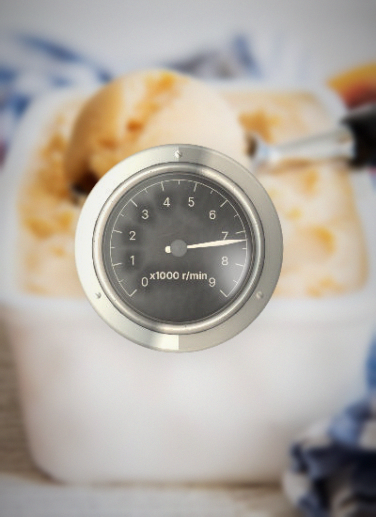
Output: value=7250 unit=rpm
